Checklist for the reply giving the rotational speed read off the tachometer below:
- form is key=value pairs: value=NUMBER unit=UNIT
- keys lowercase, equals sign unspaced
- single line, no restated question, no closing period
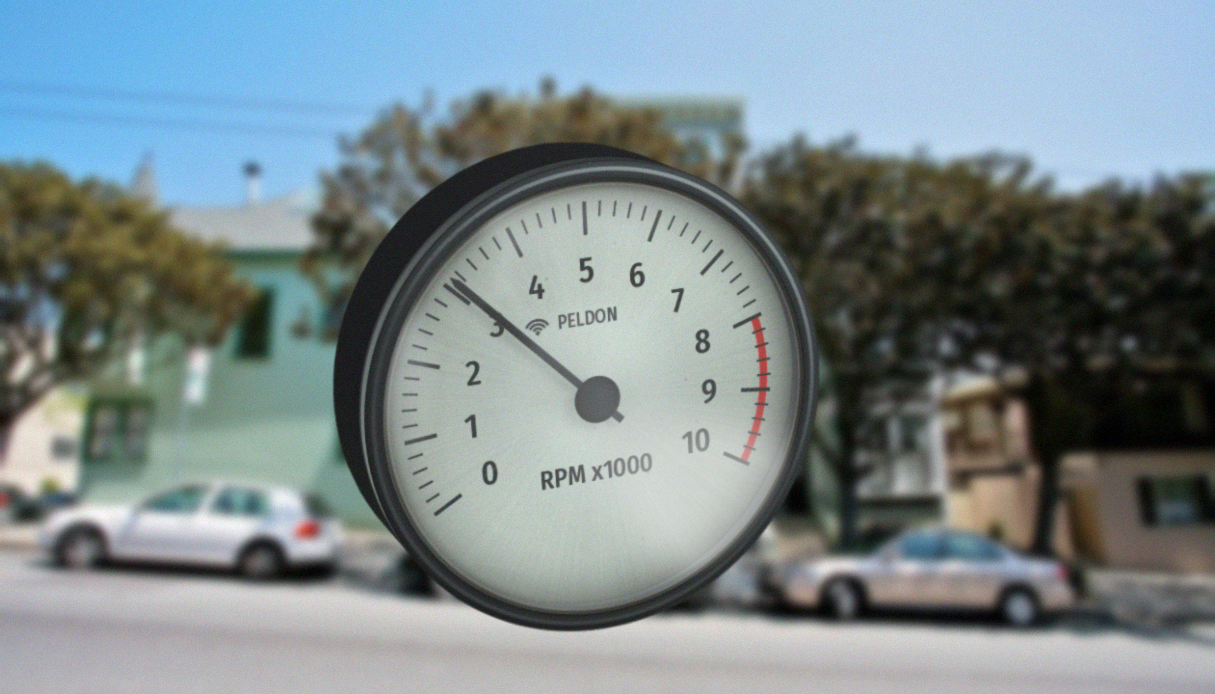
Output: value=3100 unit=rpm
